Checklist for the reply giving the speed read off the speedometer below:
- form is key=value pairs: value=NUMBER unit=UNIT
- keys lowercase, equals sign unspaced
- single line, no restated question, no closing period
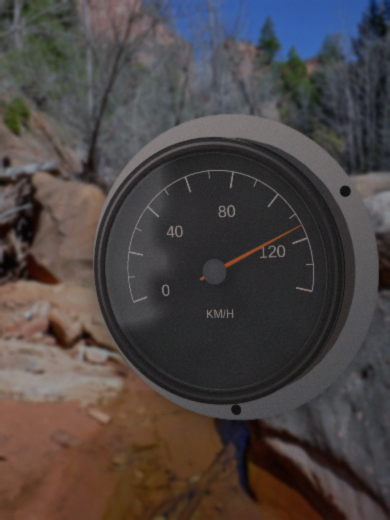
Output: value=115 unit=km/h
